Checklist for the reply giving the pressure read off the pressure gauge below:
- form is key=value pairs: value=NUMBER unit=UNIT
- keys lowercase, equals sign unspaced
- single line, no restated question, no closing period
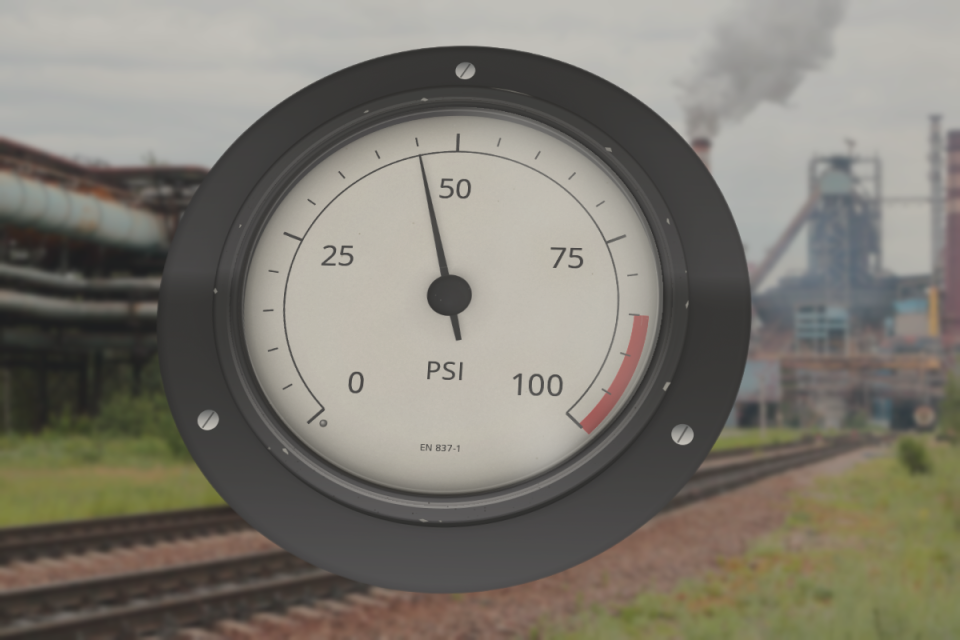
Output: value=45 unit=psi
